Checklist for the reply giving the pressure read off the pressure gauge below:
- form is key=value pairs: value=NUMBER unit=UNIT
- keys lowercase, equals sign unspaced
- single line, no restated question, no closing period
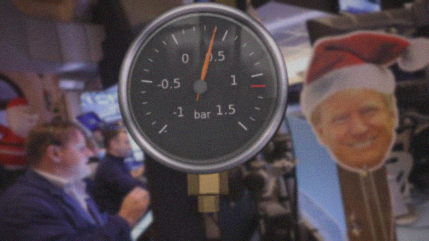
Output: value=0.4 unit=bar
